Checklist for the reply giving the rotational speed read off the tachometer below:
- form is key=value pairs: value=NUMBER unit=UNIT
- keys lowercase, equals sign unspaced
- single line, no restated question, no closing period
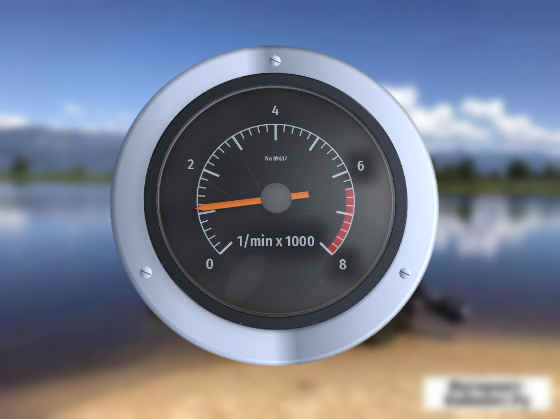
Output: value=1100 unit=rpm
